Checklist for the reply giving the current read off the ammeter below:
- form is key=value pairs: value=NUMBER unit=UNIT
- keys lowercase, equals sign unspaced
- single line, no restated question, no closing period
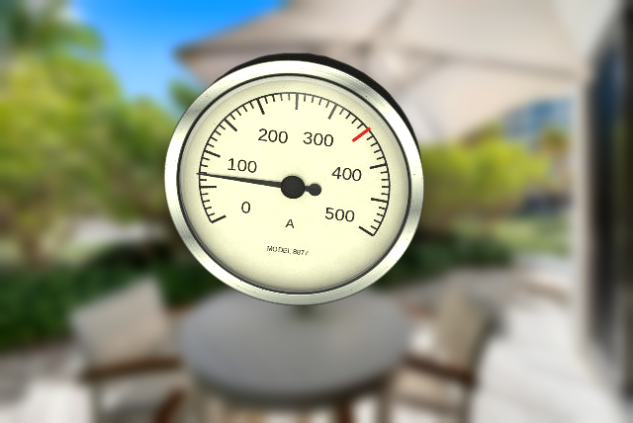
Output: value=70 unit=A
